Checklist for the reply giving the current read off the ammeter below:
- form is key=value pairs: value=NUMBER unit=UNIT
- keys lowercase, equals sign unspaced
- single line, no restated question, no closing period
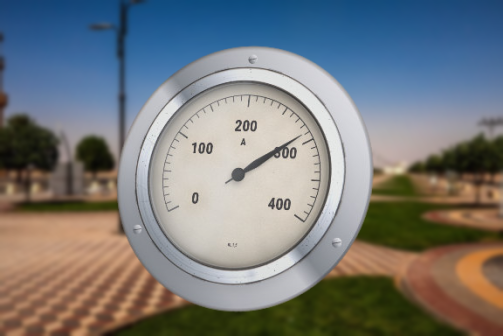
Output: value=290 unit=A
